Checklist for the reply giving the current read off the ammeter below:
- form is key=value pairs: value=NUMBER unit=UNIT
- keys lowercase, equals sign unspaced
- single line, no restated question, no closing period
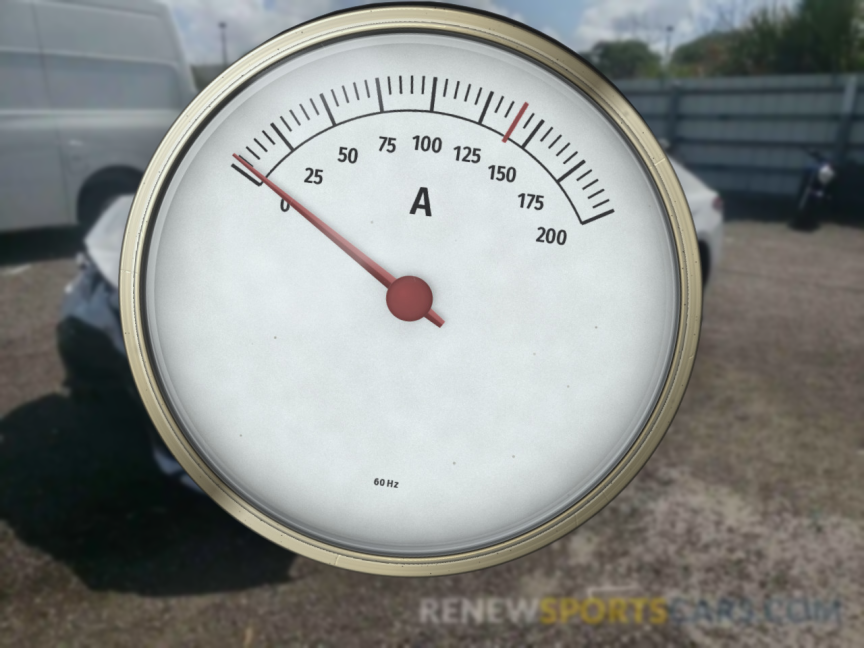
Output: value=5 unit=A
